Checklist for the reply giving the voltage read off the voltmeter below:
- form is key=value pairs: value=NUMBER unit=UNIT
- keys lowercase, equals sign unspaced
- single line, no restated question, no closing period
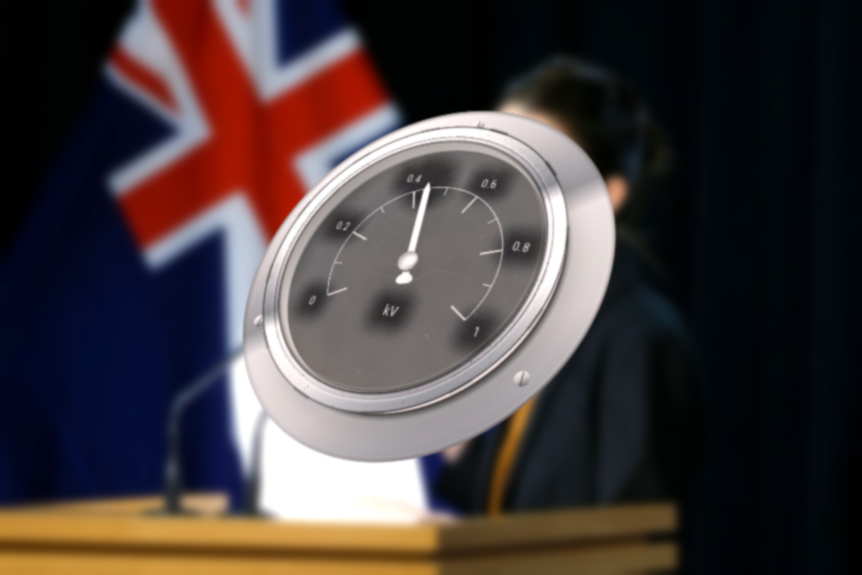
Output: value=0.45 unit=kV
